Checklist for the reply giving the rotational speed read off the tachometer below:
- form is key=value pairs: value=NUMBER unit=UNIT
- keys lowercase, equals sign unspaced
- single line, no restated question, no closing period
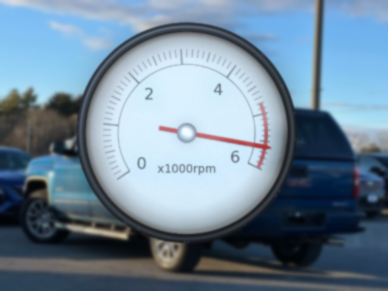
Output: value=5600 unit=rpm
